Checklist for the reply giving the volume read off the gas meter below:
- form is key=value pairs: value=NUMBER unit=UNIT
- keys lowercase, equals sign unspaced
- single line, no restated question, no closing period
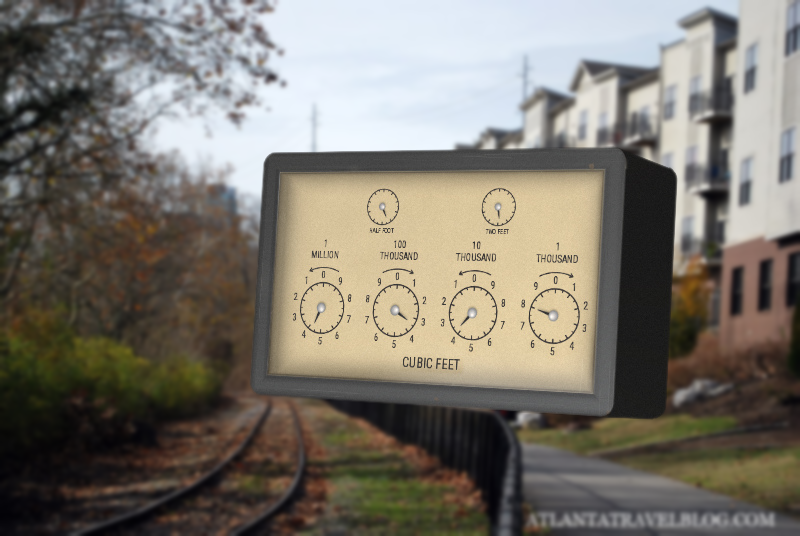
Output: value=433800 unit=ft³
